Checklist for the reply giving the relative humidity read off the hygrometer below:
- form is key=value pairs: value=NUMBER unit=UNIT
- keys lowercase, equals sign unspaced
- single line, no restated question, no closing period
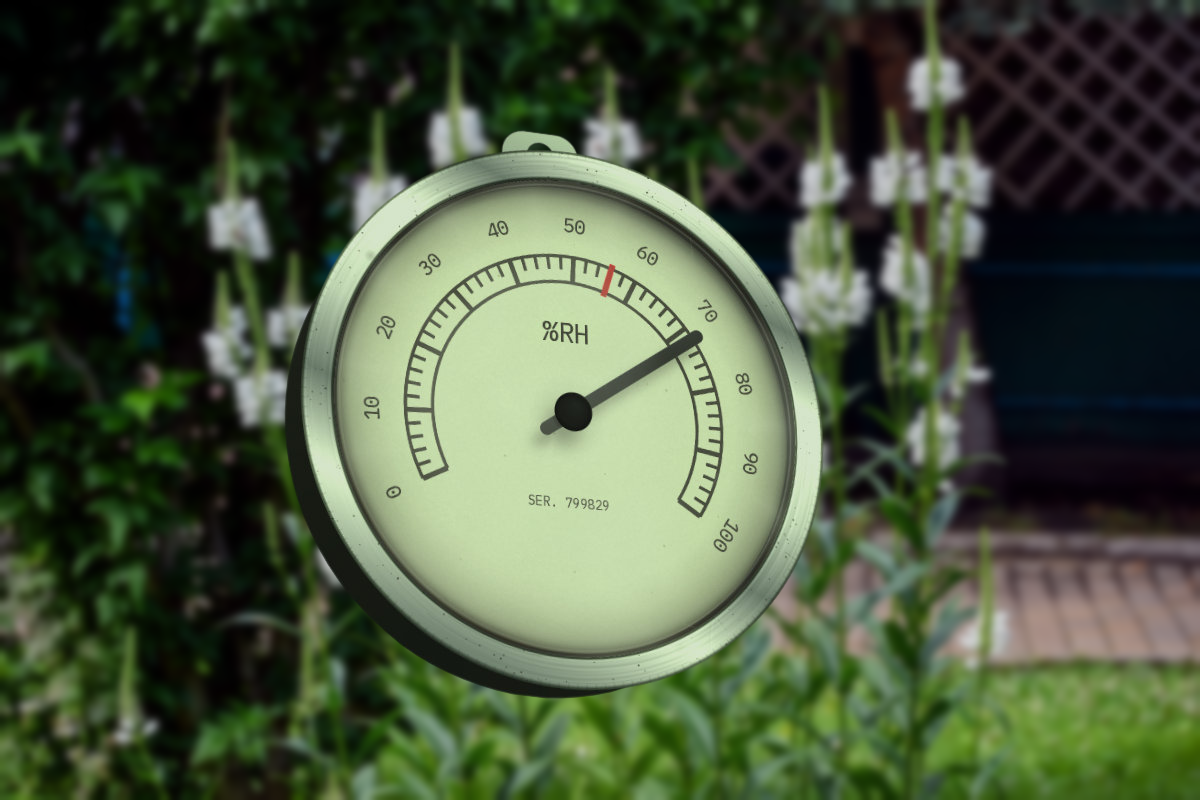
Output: value=72 unit=%
